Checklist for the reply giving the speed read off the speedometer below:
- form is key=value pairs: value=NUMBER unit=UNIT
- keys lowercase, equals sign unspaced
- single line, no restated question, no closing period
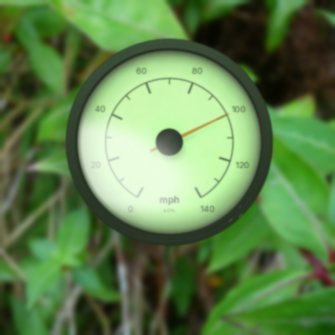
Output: value=100 unit=mph
